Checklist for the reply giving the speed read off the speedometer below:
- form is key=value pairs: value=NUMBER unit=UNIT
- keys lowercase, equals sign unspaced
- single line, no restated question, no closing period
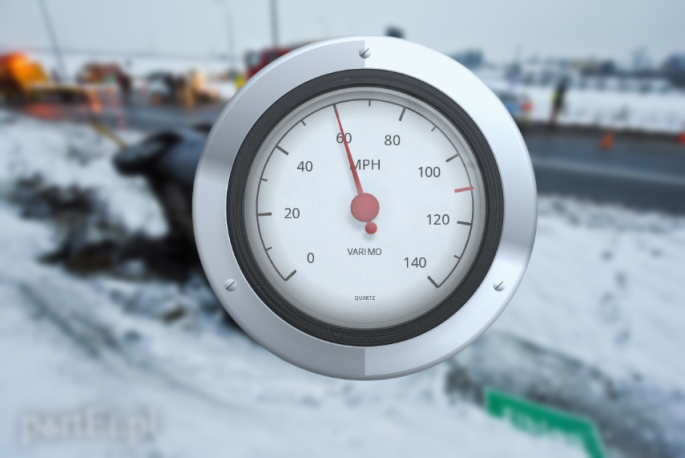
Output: value=60 unit=mph
